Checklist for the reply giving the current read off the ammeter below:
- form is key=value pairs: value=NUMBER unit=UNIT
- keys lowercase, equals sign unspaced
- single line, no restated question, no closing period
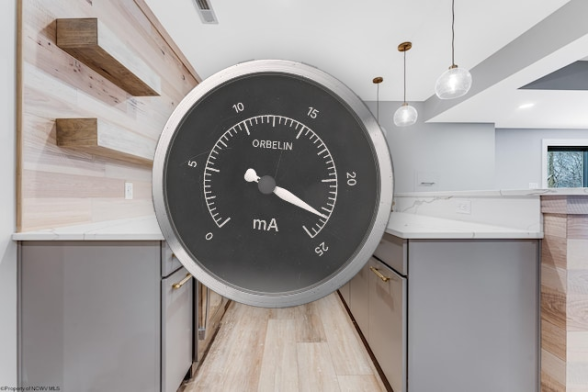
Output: value=23 unit=mA
